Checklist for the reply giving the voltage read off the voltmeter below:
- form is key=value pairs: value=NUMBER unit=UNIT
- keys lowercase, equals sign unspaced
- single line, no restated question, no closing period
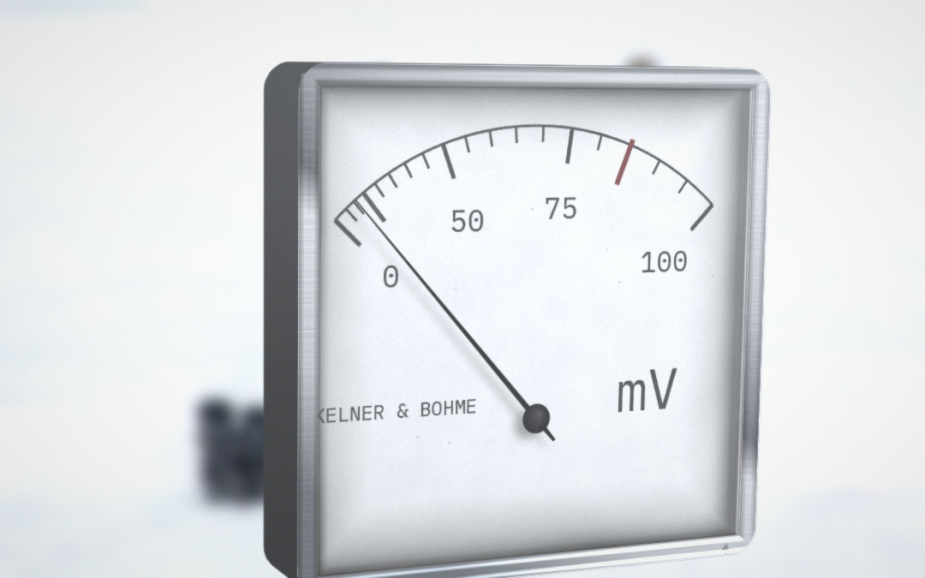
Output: value=20 unit=mV
